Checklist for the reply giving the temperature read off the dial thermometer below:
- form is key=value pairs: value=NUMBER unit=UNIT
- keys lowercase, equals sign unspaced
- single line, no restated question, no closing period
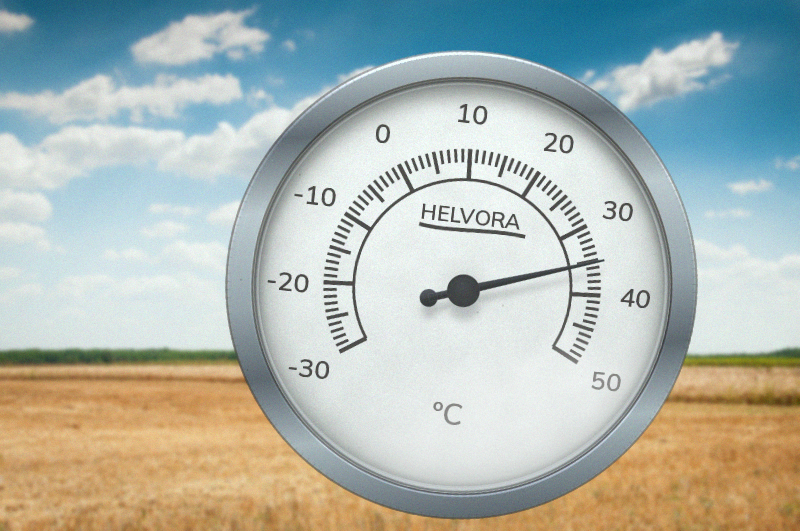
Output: value=35 unit=°C
